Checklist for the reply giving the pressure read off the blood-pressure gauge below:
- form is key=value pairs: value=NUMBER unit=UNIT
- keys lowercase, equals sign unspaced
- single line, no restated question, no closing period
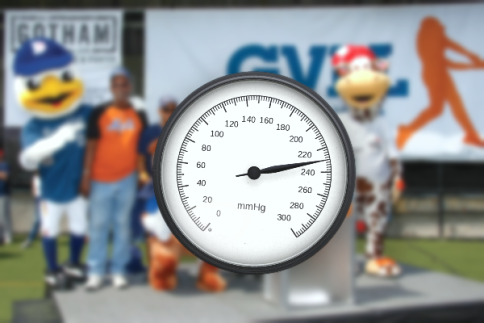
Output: value=230 unit=mmHg
